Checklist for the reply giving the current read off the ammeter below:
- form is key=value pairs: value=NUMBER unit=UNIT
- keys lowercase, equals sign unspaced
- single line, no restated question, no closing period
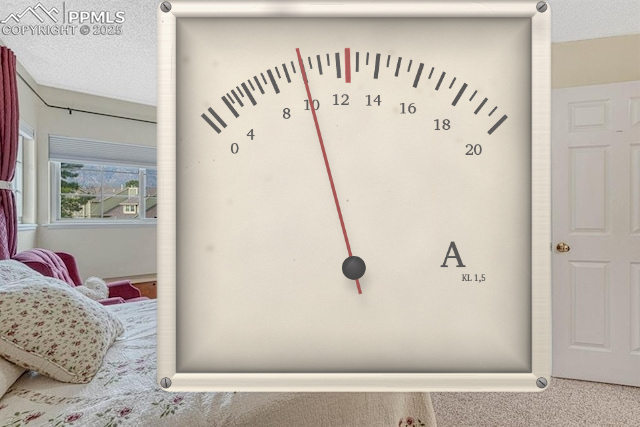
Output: value=10 unit=A
